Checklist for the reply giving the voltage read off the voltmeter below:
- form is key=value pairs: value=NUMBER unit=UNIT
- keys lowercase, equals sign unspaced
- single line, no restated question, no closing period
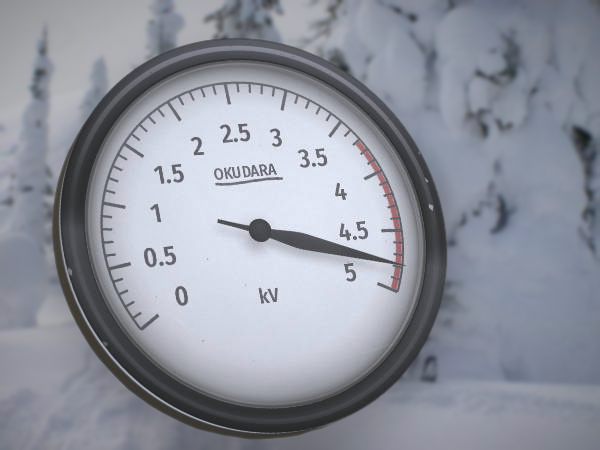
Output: value=4.8 unit=kV
